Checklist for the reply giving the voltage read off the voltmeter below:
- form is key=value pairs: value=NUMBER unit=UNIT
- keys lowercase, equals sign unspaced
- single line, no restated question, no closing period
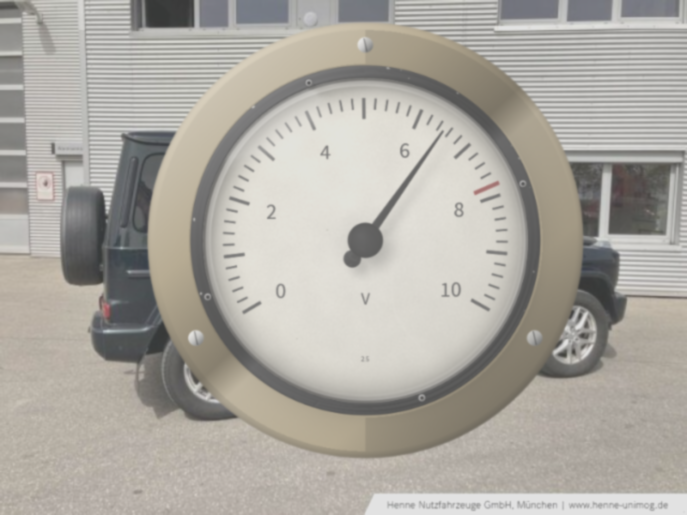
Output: value=6.5 unit=V
